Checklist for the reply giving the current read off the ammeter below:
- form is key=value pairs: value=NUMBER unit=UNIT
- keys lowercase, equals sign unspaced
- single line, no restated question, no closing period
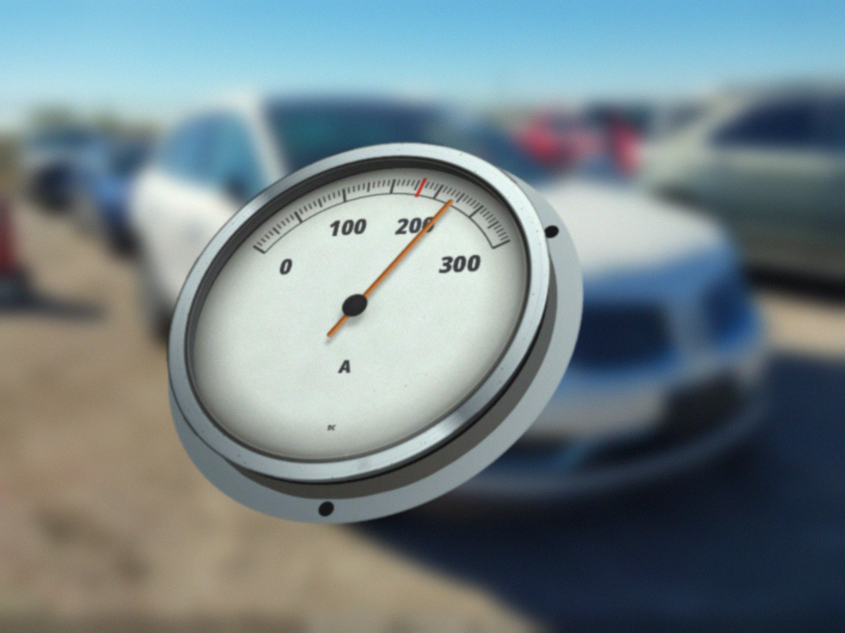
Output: value=225 unit=A
